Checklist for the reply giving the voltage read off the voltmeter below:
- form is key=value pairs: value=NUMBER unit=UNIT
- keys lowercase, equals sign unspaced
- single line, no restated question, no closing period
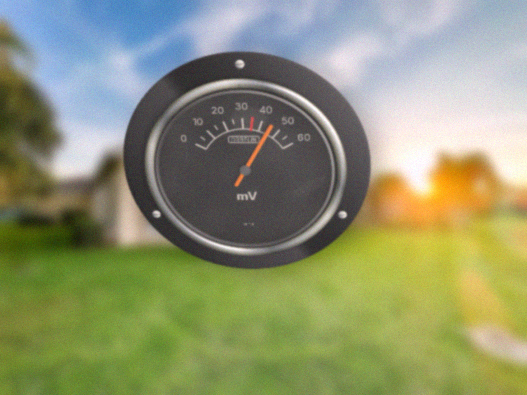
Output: value=45 unit=mV
